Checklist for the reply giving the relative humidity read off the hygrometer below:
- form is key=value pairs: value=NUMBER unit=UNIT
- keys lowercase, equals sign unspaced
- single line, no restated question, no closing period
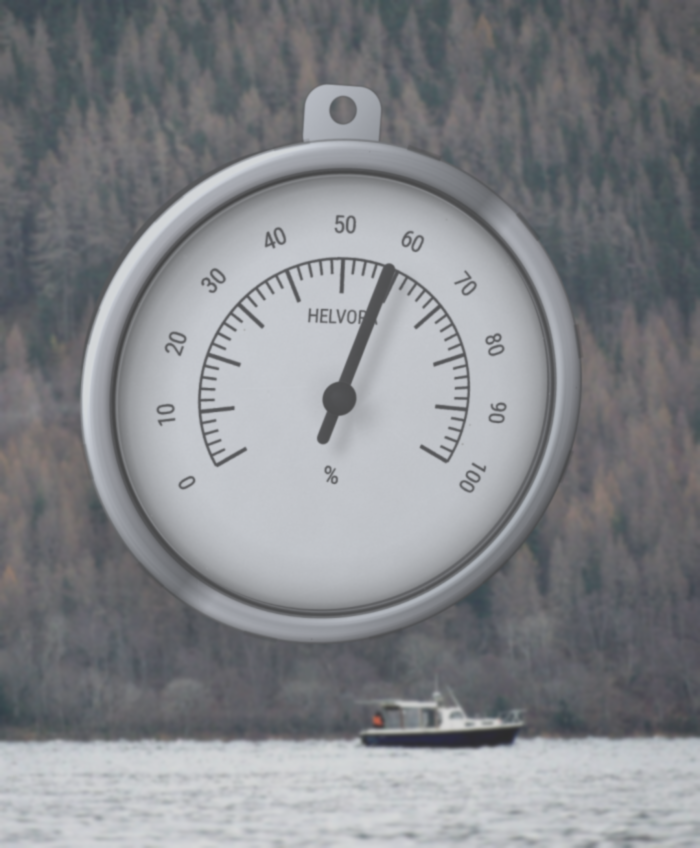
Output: value=58 unit=%
